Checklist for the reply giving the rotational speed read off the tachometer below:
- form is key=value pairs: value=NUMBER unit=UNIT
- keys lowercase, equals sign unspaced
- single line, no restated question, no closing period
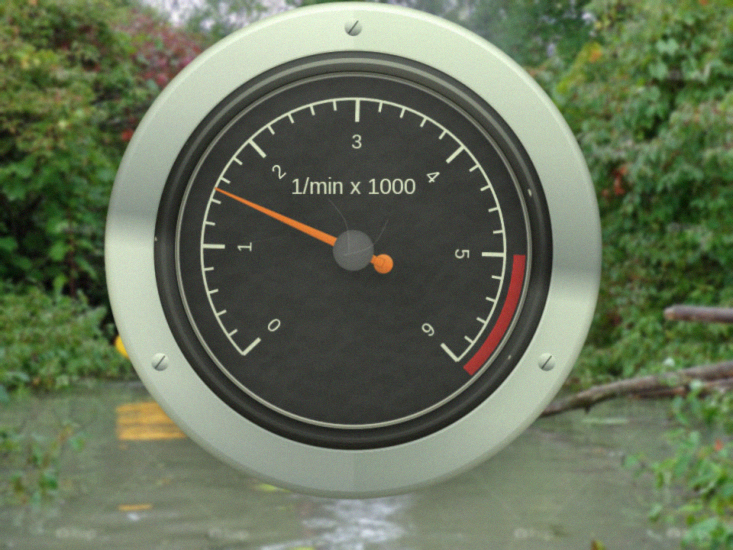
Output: value=1500 unit=rpm
